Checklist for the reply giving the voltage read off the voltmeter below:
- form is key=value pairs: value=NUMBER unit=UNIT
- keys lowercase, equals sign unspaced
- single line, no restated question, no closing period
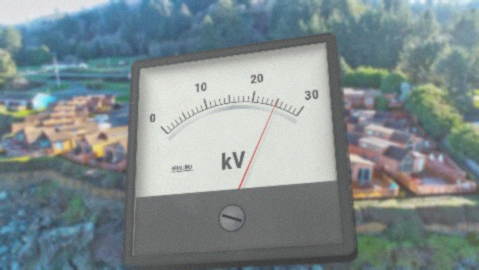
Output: value=25 unit=kV
